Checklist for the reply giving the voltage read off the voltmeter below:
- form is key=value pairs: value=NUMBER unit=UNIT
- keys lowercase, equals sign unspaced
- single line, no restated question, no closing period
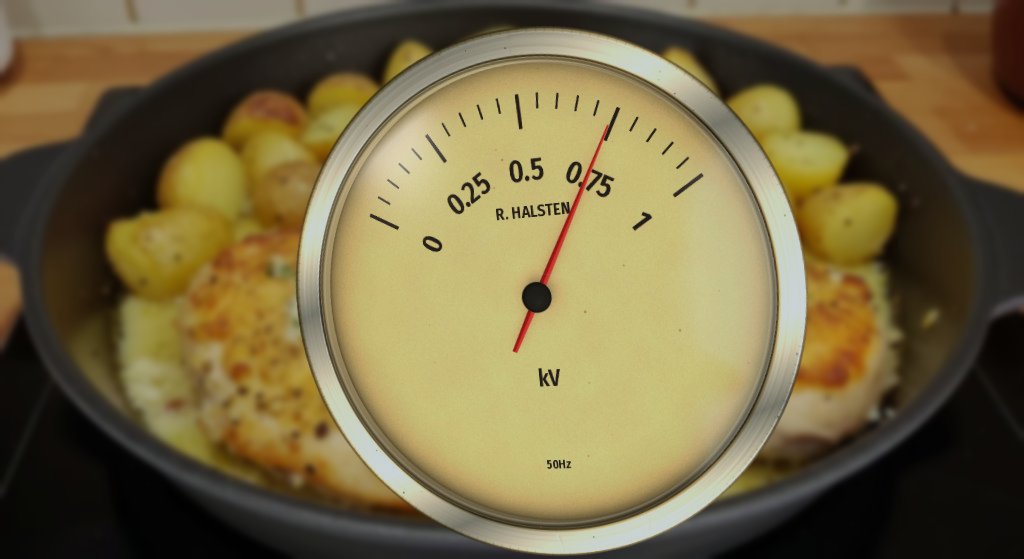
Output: value=0.75 unit=kV
